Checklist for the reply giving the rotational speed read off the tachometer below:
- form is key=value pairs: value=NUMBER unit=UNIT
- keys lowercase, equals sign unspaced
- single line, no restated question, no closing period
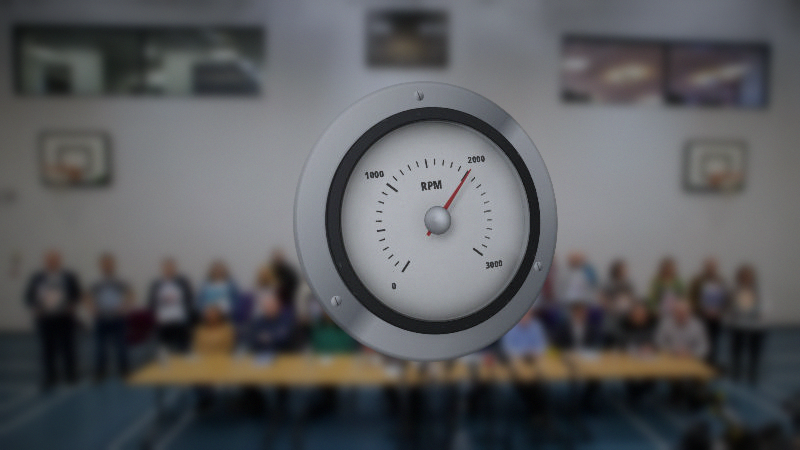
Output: value=2000 unit=rpm
